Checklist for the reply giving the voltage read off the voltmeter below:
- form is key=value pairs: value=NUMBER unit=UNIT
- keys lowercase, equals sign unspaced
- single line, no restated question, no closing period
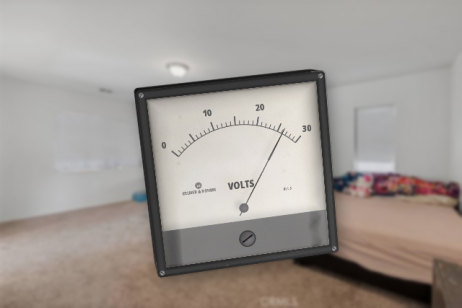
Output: value=26 unit=V
